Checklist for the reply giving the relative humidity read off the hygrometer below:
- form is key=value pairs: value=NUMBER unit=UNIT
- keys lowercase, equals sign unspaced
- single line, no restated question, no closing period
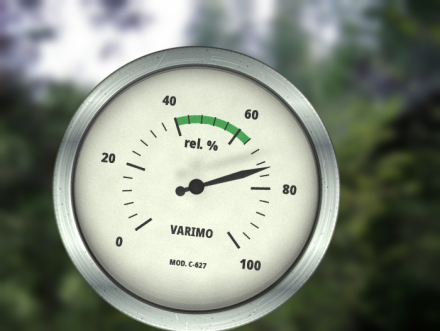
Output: value=74 unit=%
